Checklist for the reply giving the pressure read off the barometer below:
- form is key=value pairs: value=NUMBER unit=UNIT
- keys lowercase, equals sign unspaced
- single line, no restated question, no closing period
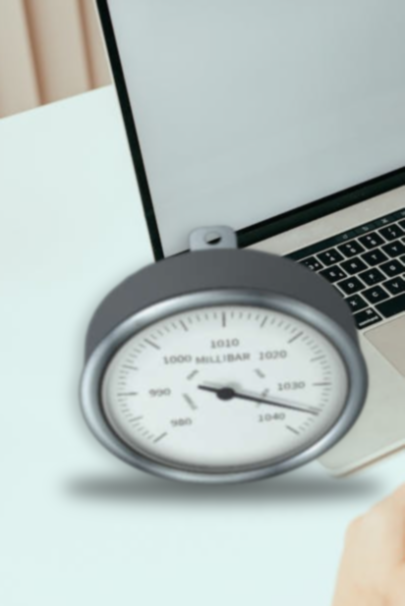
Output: value=1035 unit=mbar
